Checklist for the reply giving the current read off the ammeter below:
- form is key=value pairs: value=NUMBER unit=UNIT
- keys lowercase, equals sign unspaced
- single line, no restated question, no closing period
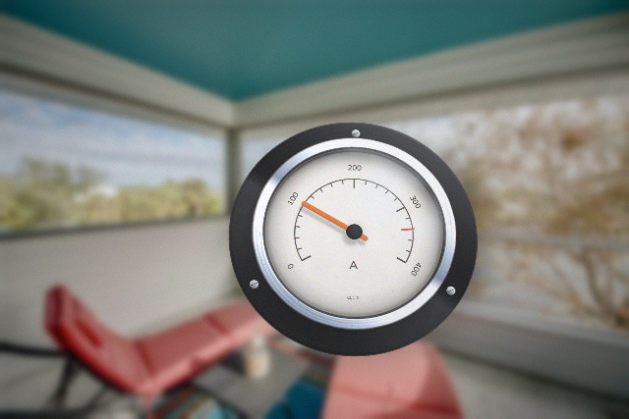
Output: value=100 unit=A
